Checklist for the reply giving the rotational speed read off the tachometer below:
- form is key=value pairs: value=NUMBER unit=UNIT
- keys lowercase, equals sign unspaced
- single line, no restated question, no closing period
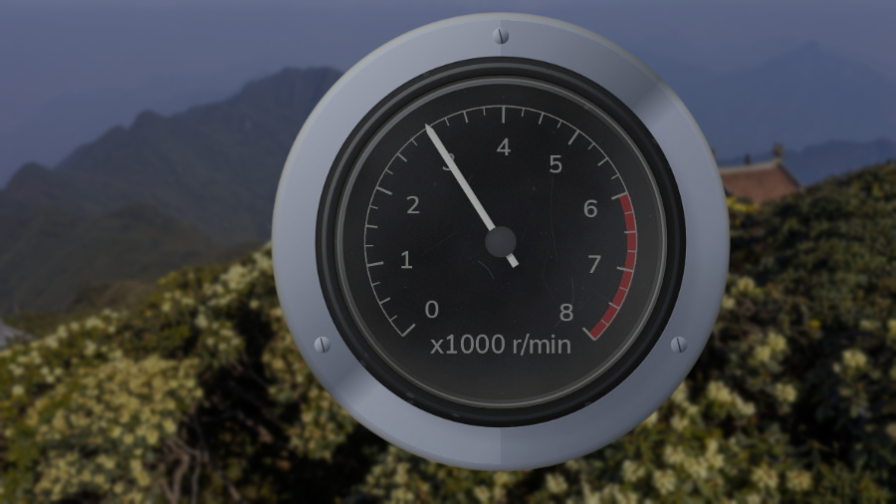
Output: value=3000 unit=rpm
